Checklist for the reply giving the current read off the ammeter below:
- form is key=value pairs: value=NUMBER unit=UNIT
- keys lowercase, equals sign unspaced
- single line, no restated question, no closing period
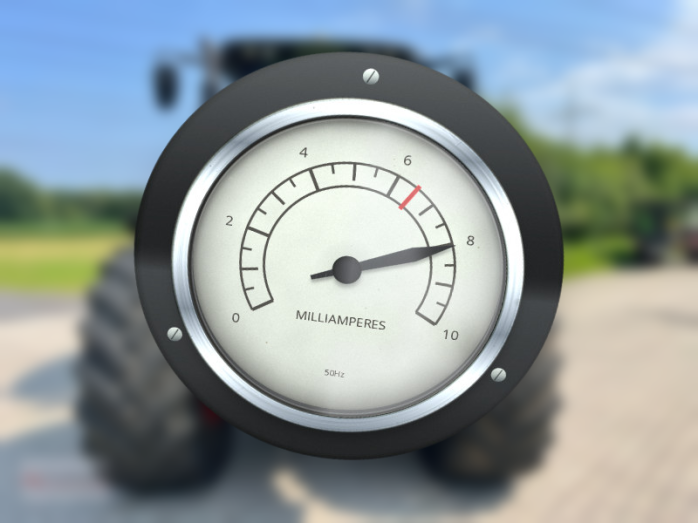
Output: value=8 unit=mA
